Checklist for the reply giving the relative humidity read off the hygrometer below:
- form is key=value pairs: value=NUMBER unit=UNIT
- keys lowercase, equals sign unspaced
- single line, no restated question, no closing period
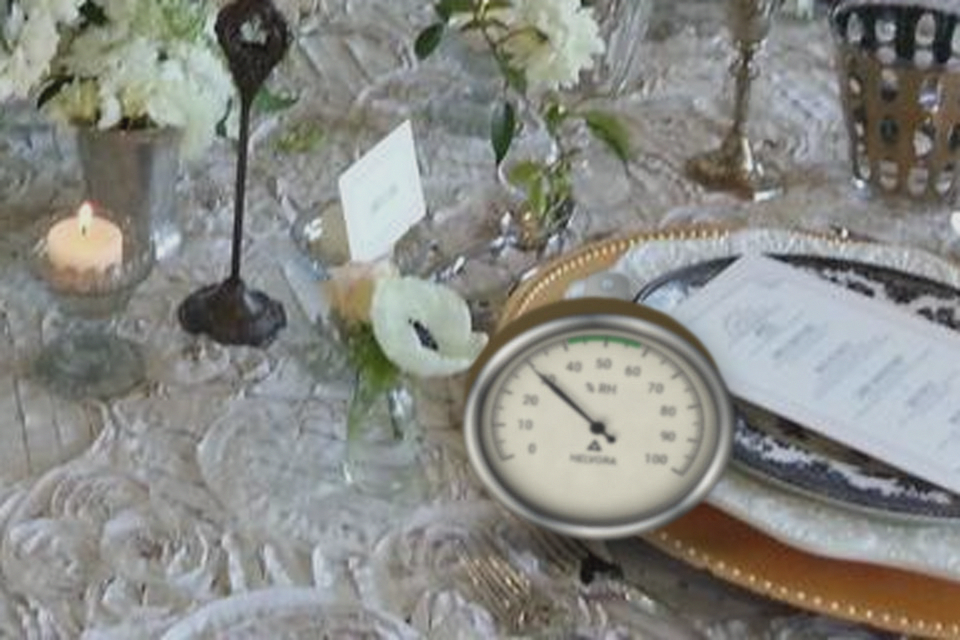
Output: value=30 unit=%
